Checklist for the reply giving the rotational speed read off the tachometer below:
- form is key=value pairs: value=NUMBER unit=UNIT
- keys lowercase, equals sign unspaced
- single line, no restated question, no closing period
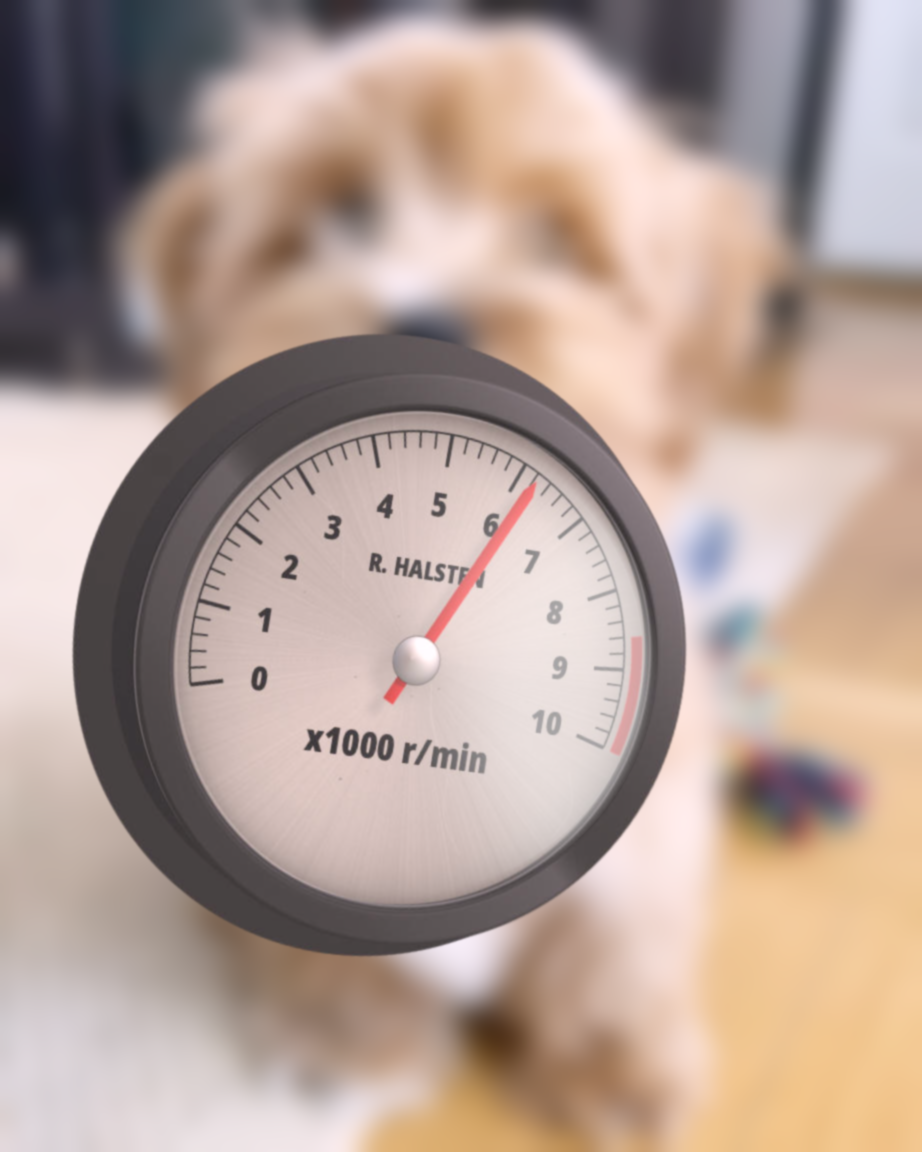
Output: value=6200 unit=rpm
